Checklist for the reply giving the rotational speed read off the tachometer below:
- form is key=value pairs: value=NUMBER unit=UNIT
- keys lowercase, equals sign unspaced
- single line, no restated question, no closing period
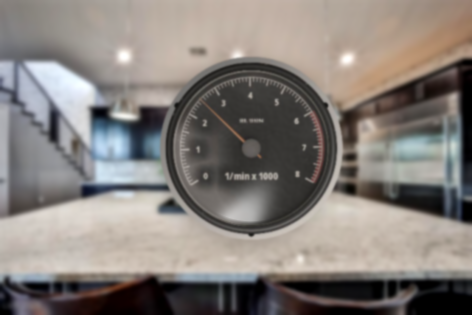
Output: value=2500 unit=rpm
